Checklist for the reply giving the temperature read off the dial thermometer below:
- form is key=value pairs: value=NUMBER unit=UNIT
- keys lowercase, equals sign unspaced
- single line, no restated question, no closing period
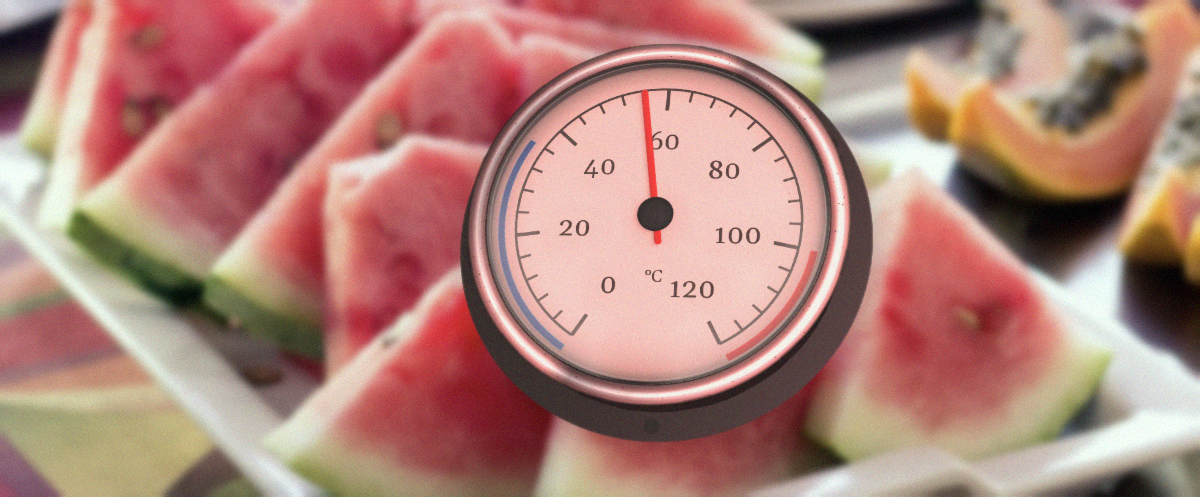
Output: value=56 unit=°C
